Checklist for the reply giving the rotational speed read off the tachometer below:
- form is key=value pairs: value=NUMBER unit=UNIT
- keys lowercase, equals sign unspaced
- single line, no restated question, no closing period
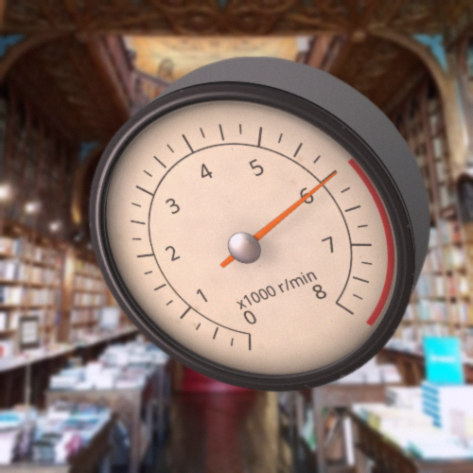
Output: value=6000 unit=rpm
